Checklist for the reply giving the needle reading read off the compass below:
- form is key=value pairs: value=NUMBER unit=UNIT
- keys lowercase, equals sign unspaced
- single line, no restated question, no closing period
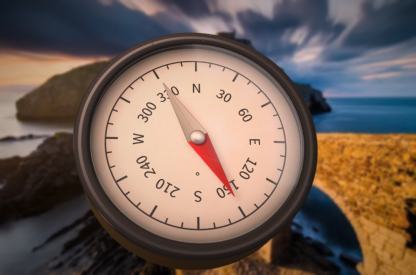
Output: value=150 unit=°
